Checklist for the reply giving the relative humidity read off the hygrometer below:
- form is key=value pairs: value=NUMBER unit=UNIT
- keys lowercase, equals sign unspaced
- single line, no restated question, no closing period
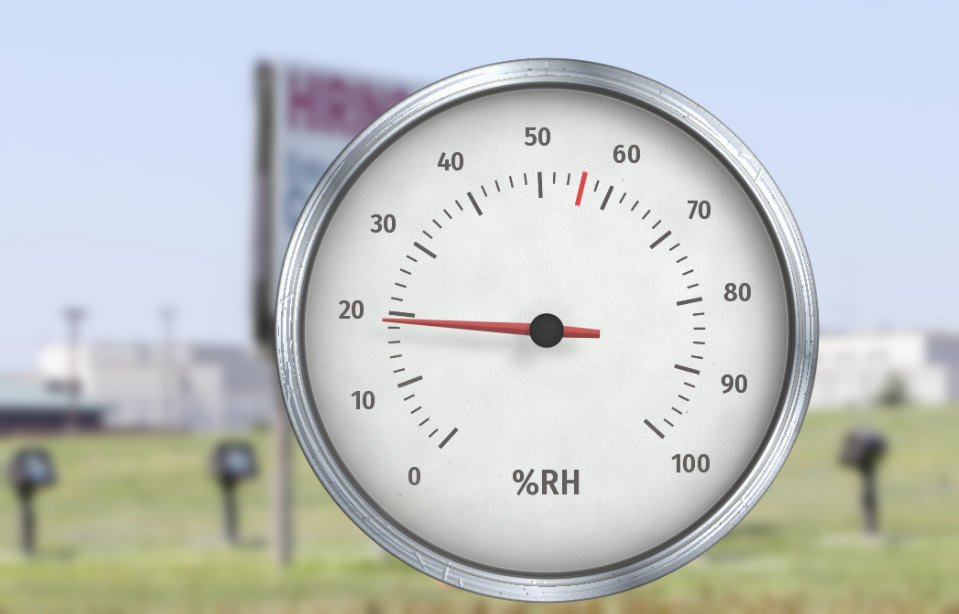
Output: value=19 unit=%
